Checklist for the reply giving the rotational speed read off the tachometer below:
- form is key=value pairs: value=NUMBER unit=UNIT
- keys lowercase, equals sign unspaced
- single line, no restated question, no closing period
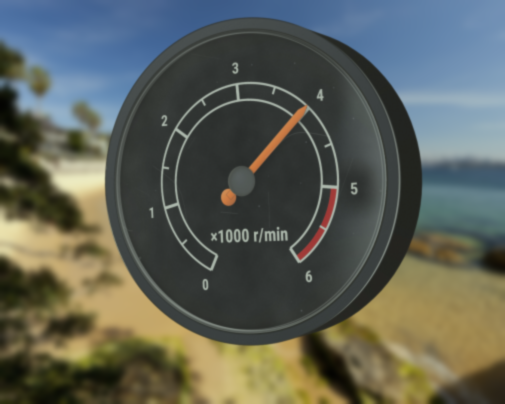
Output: value=4000 unit=rpm
